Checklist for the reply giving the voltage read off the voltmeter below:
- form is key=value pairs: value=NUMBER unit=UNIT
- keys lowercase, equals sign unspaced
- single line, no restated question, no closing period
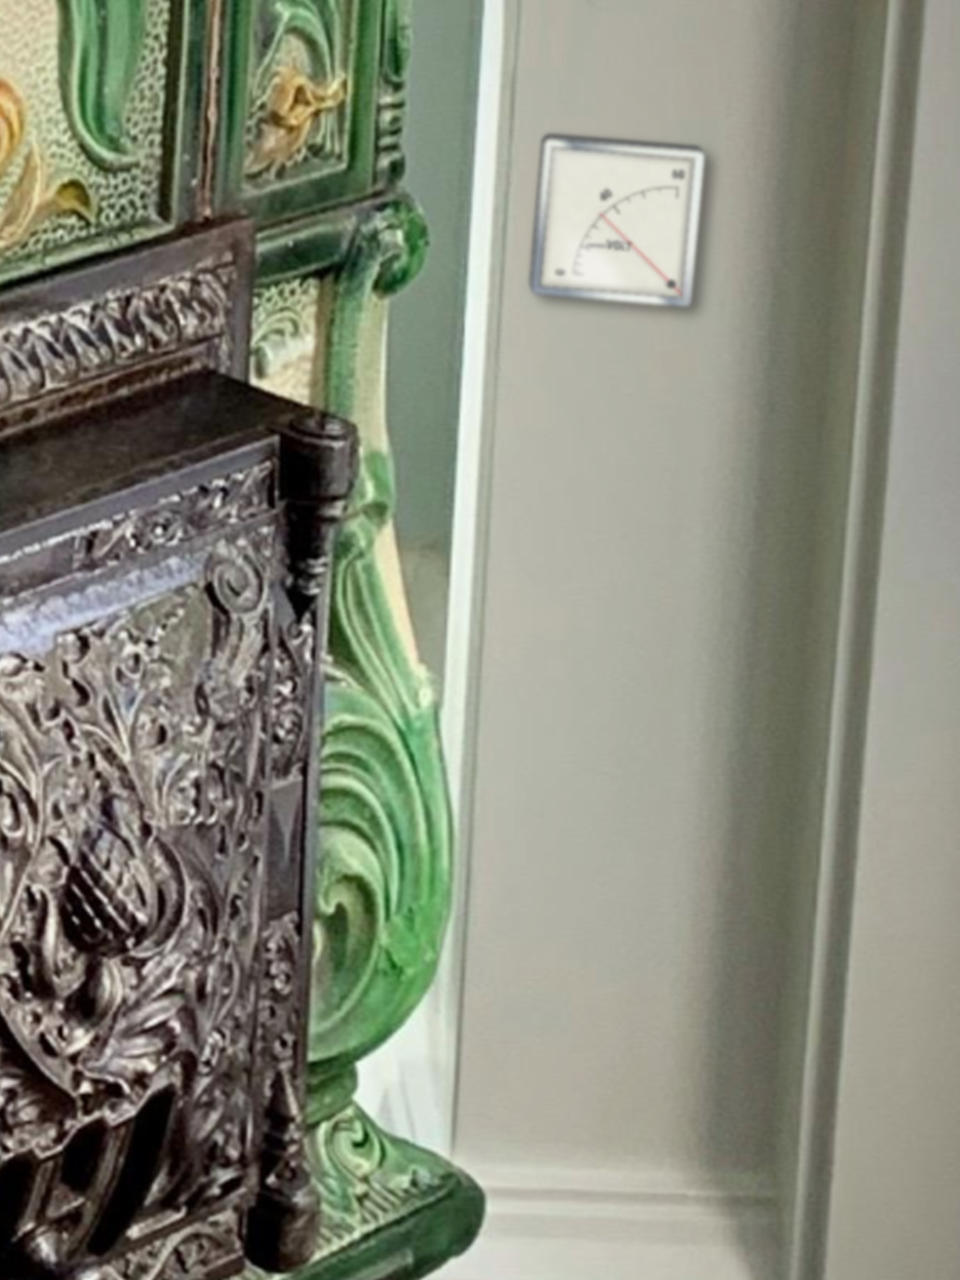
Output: value=35 unit=V
